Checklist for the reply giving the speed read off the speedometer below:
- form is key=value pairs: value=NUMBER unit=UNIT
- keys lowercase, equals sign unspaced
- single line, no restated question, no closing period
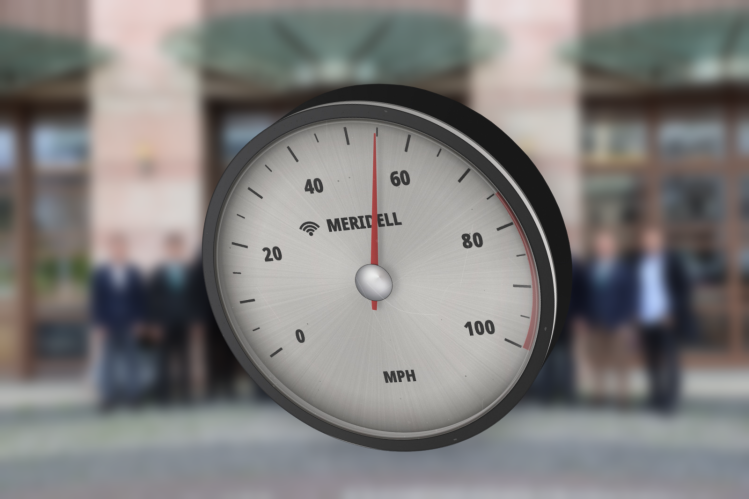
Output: value=55 unit=mph
